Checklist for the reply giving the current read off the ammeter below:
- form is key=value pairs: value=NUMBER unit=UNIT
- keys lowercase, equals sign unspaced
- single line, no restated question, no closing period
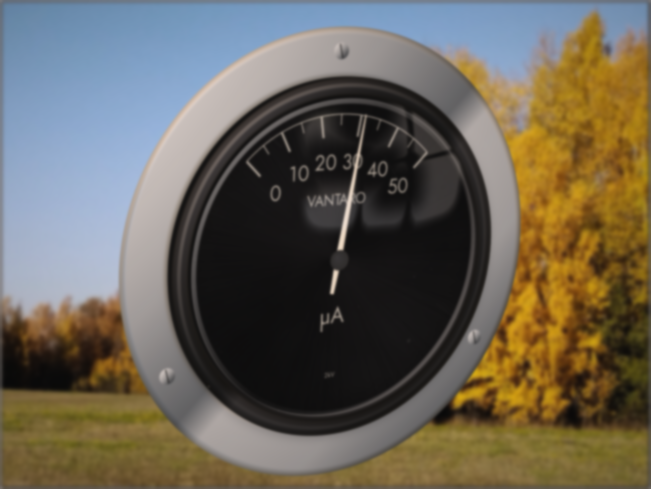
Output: value=30 unit=µA
